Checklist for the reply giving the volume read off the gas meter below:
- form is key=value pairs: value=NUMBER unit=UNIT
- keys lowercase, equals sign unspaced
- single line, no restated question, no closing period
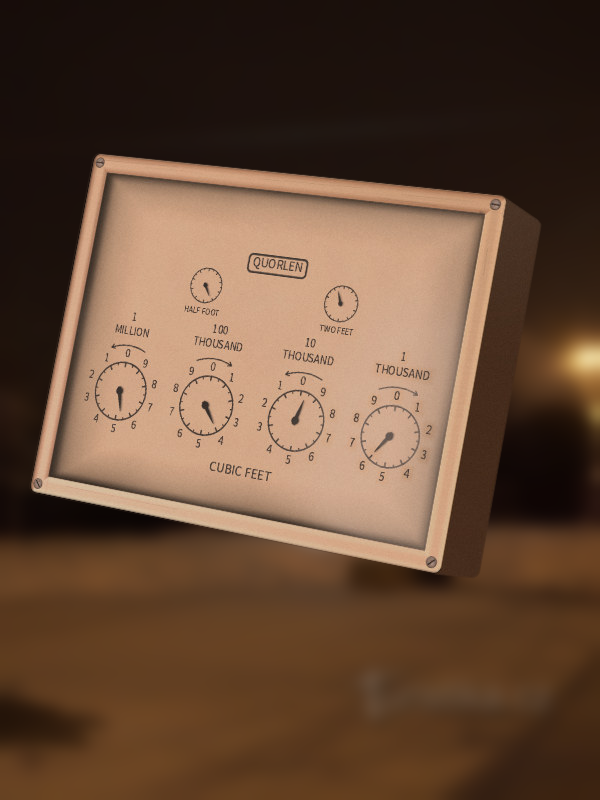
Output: value=539600 unit=ft³
